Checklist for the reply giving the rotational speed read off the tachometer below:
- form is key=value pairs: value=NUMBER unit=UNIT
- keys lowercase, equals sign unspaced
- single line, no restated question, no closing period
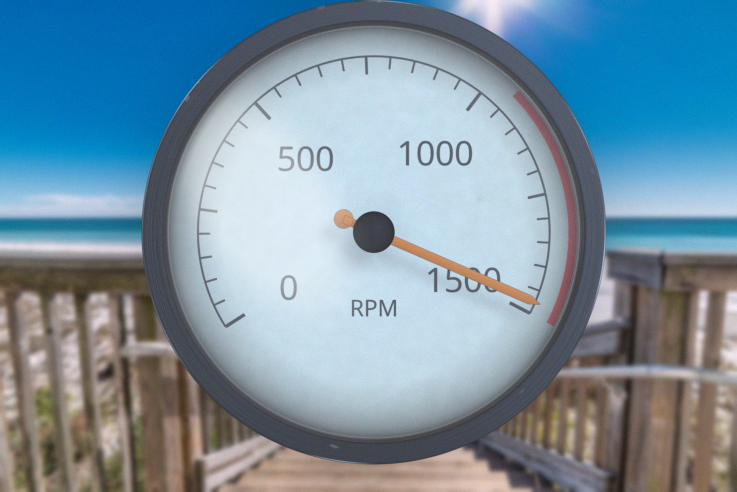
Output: value=1475 unit=rpm
